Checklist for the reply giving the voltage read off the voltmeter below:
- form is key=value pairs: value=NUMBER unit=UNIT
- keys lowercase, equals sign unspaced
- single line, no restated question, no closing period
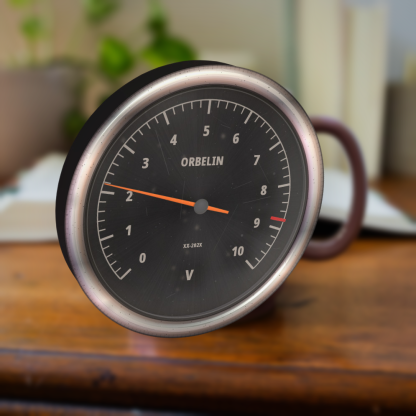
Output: value=2.2 unit=V
